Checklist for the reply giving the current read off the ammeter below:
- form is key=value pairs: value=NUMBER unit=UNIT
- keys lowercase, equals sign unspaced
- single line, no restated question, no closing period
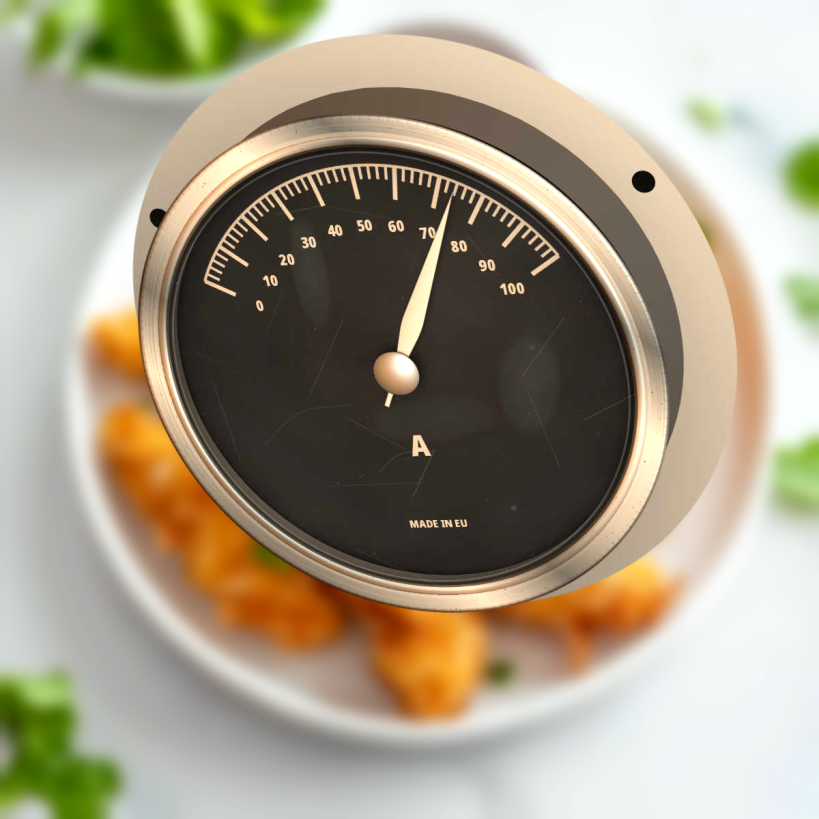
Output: value=74 unit=A
